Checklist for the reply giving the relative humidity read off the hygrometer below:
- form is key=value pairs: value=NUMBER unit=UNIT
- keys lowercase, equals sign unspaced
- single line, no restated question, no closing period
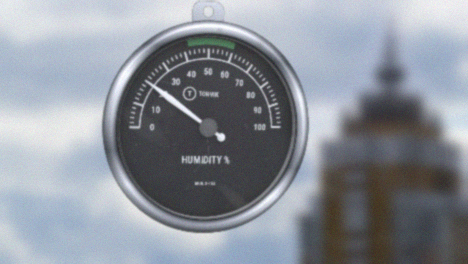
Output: value=20 unit=%
